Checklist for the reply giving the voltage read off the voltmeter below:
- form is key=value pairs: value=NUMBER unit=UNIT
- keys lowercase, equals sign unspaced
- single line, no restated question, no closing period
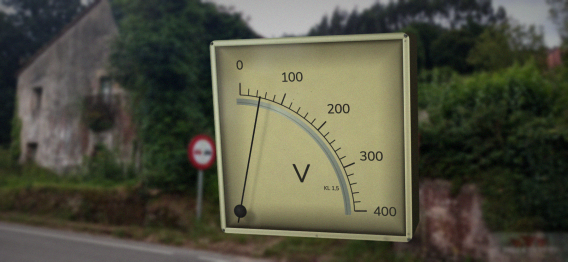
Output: value=50 unit=V
